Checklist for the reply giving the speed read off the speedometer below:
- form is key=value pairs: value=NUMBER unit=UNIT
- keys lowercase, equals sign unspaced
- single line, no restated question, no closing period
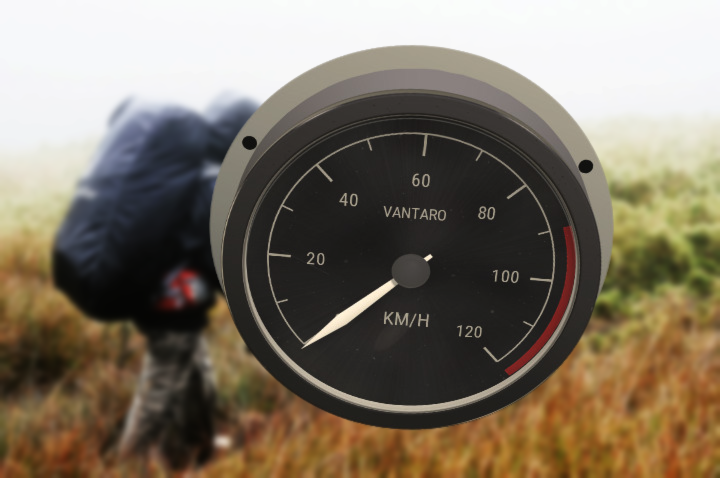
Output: value=0 unit=km/h
